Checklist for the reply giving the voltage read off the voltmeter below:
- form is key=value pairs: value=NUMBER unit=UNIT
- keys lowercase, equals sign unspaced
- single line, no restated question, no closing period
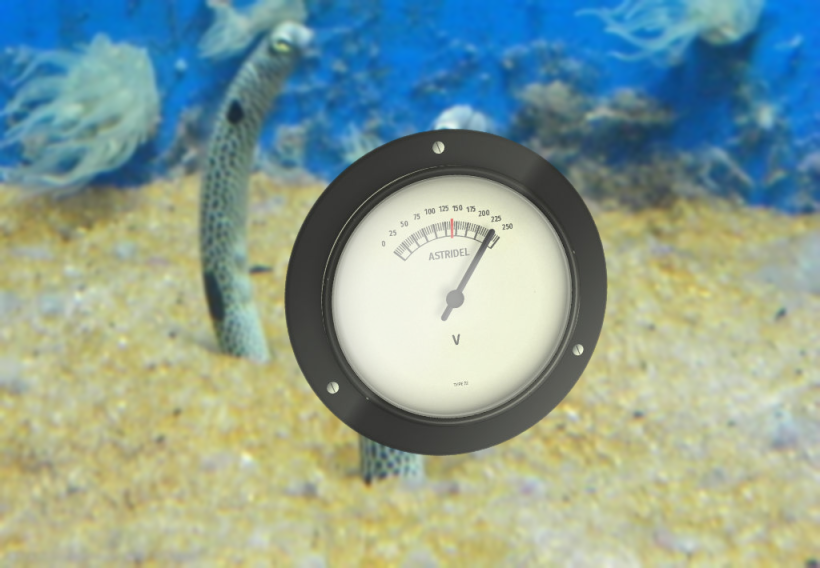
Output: value=225 unit=V
